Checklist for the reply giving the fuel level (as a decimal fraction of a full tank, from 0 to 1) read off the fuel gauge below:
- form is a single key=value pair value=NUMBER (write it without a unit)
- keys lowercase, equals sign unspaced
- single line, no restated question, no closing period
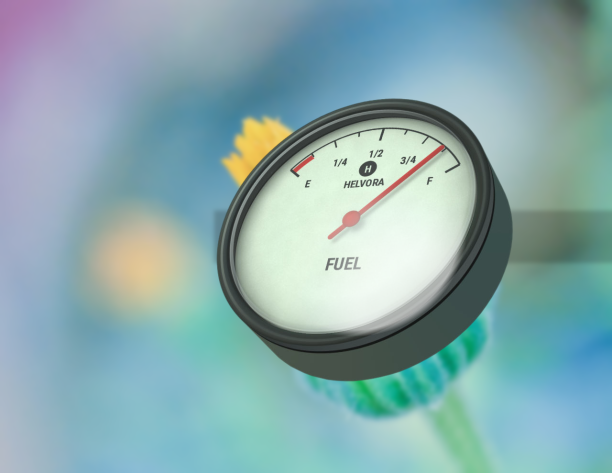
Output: value=0.875
